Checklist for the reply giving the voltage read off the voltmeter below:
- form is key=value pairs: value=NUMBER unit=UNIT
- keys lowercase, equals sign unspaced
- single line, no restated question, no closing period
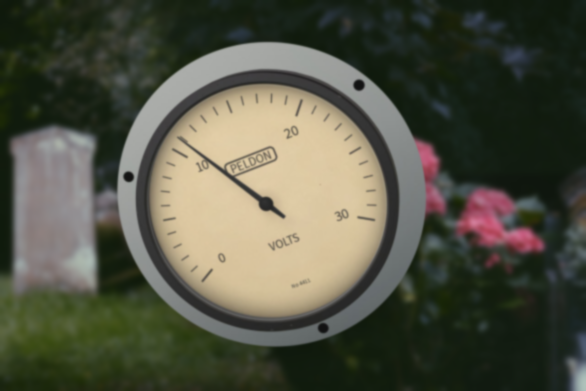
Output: value=11 unit=V
